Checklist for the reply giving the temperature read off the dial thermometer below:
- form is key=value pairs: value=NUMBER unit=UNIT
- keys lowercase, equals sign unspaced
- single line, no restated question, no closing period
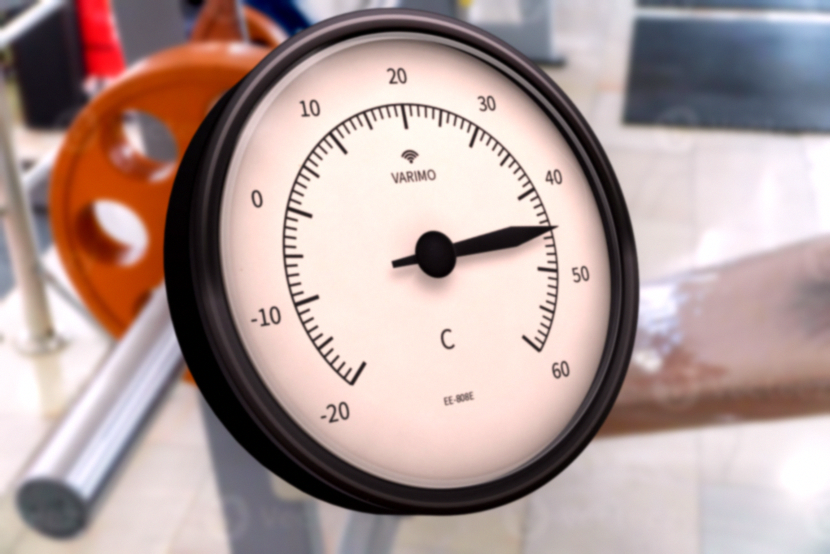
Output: value=45 unit=°C
